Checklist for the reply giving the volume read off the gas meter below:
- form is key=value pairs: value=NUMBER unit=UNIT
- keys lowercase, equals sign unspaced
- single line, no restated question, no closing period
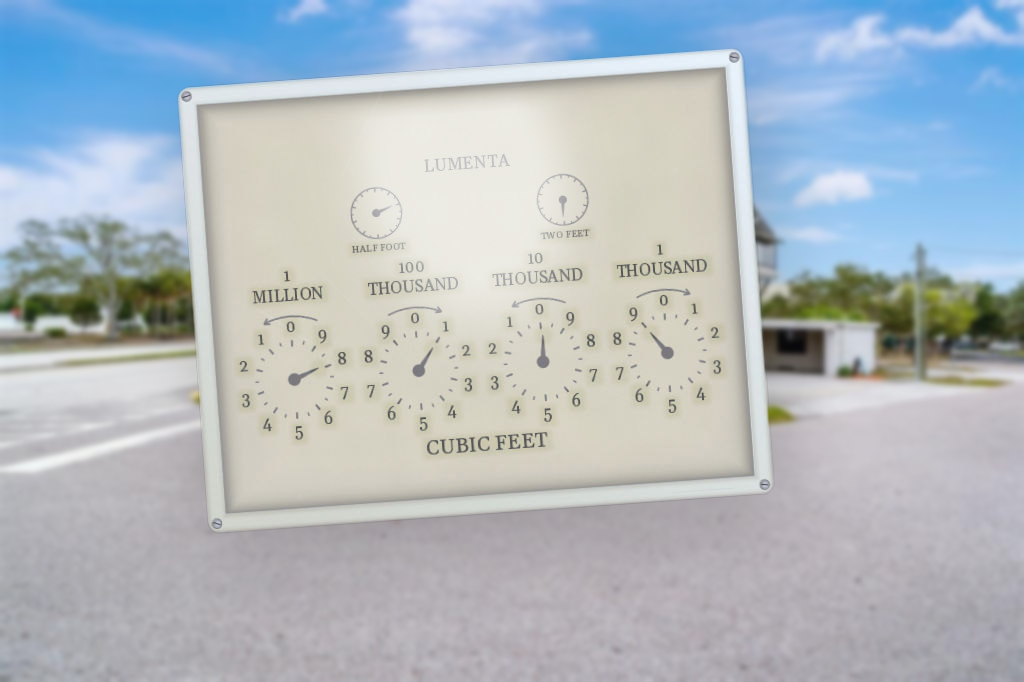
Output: value=809900 unit=ft³
